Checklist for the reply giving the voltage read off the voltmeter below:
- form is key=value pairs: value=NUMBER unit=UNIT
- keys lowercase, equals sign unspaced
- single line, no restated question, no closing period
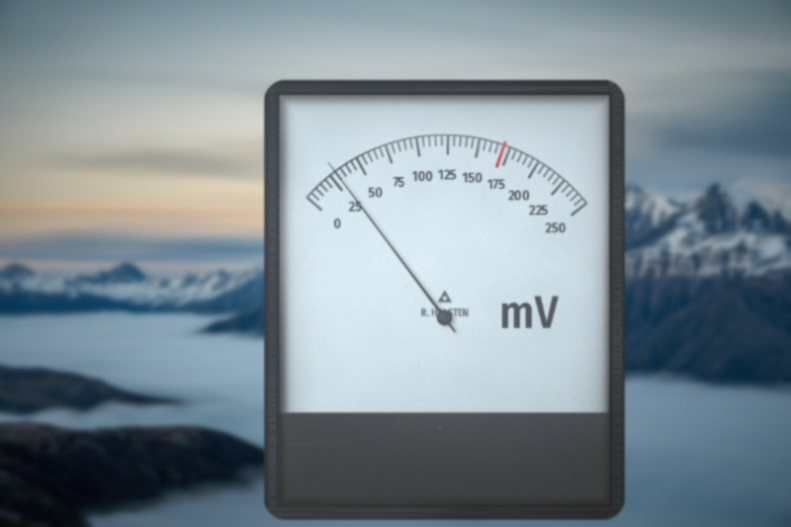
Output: value=30 unit=mV
